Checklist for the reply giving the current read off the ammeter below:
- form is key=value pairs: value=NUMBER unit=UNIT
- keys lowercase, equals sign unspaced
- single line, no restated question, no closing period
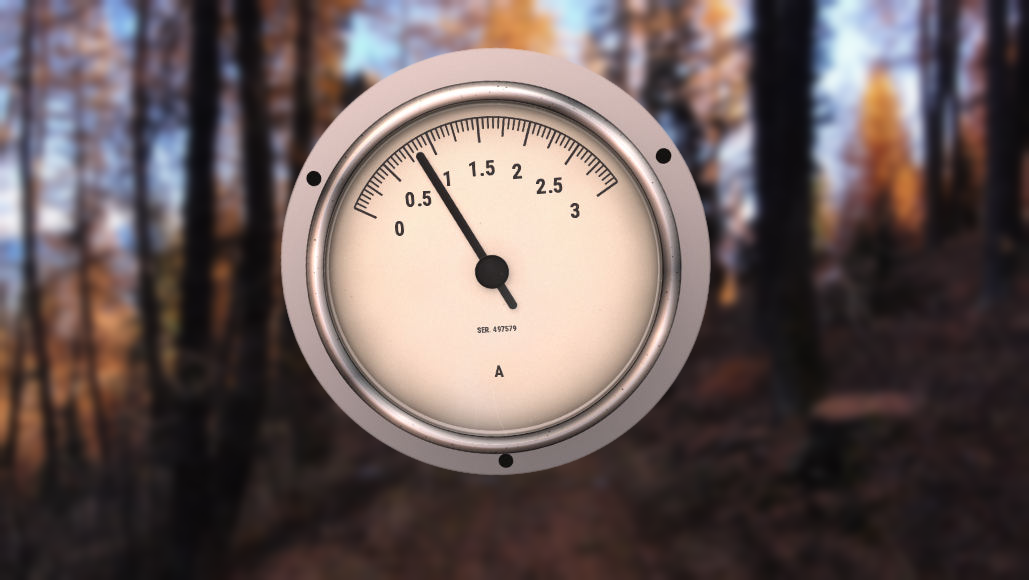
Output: value=0.85 unit=A
